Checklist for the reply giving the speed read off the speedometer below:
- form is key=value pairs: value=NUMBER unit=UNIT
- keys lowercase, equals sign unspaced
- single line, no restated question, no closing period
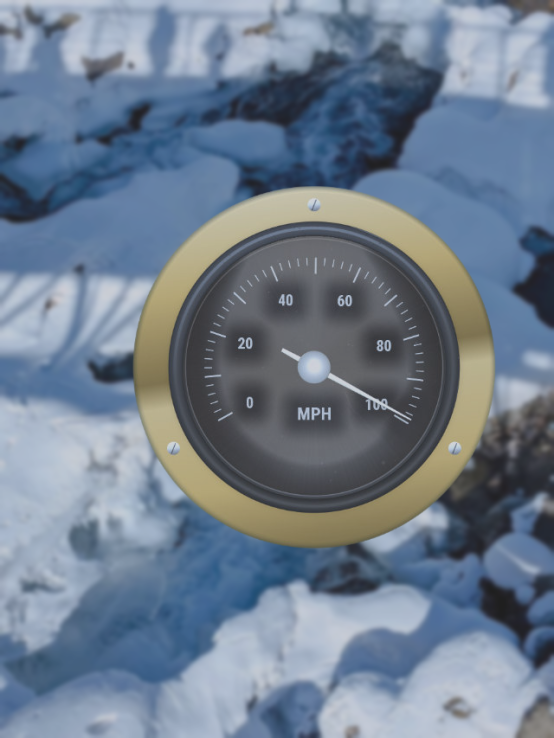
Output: value=99 unit=mph
